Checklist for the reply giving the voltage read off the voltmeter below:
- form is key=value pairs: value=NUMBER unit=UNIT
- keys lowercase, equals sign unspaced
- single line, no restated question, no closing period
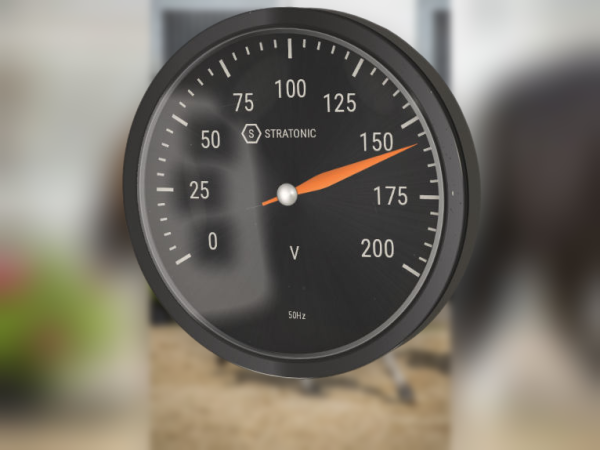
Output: value=157.5 unit=V
